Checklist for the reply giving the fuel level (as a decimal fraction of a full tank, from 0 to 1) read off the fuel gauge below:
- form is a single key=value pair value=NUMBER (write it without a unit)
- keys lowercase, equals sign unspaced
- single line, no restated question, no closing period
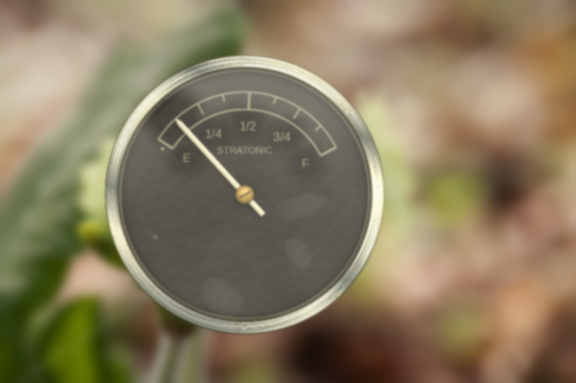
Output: value=0.125
